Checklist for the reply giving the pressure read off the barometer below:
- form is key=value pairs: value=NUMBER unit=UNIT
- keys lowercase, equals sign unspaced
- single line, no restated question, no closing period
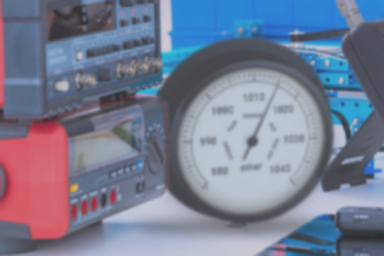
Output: value=1015 unit=mbar
